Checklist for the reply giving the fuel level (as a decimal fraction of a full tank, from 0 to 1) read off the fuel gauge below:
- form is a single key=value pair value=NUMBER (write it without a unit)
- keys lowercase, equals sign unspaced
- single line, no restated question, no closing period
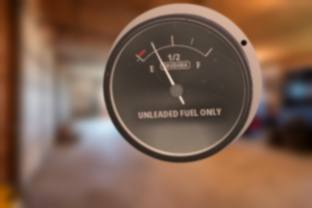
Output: value=0.25
